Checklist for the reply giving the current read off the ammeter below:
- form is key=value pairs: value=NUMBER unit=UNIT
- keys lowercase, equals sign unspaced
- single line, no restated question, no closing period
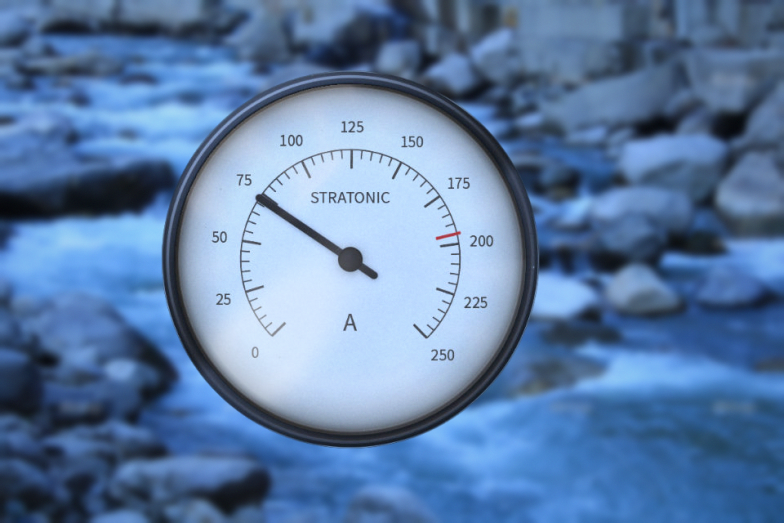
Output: value=72.5 unit=A
